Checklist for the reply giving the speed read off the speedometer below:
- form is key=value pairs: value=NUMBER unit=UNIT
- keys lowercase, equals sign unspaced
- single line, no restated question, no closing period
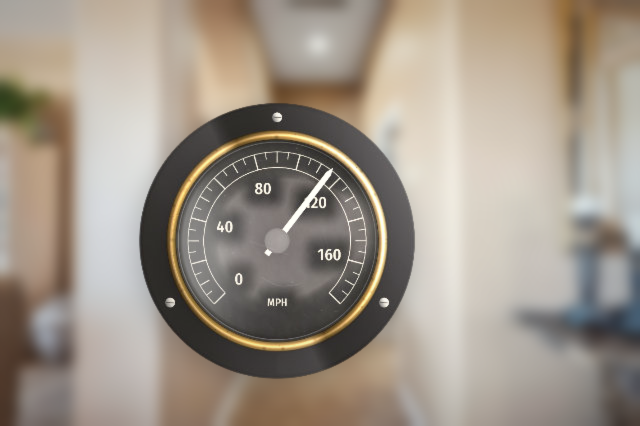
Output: value=115 unit=mph
